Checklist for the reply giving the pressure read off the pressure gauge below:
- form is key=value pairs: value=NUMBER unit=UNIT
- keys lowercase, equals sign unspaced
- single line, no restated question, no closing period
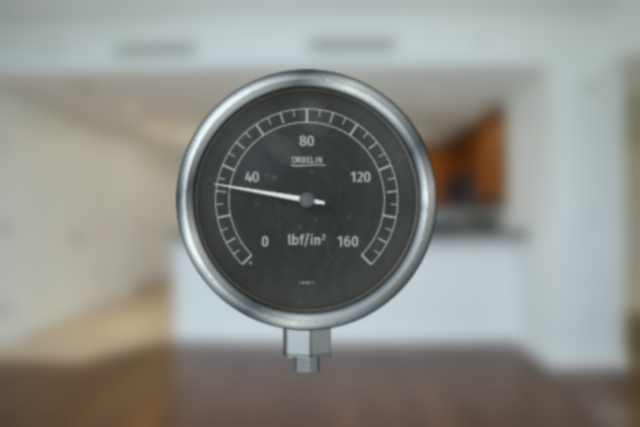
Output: value=32.5 unit=psi
